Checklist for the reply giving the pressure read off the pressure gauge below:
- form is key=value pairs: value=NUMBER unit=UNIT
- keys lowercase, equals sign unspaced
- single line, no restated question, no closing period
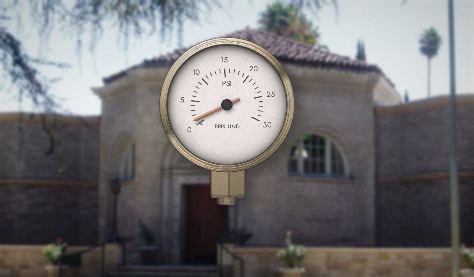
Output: value=1 unit=psi
